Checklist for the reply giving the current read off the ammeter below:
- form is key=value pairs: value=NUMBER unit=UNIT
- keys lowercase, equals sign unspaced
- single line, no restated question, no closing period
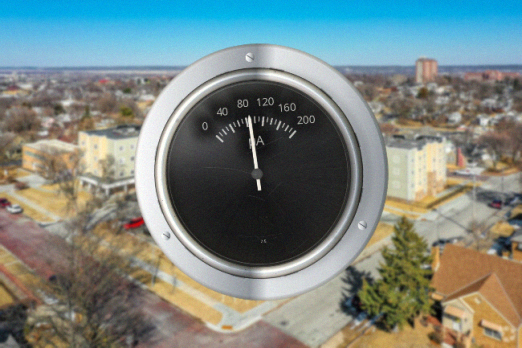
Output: value=90 unit=µA
